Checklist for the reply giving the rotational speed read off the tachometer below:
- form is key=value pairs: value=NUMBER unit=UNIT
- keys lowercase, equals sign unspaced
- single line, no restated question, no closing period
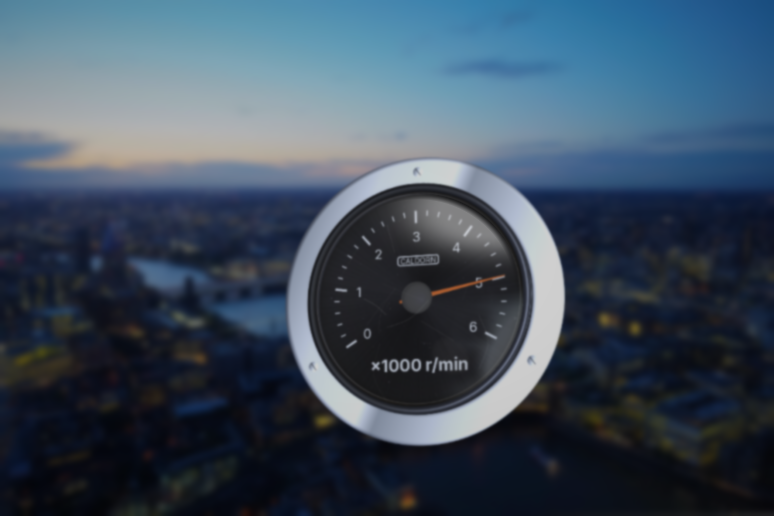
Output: value=5000 unit=rpm
